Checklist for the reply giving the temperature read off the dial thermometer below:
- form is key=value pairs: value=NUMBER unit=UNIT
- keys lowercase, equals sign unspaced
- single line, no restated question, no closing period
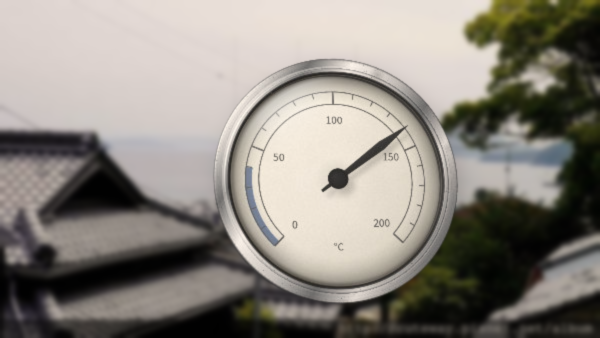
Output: value=140 unit=°C
